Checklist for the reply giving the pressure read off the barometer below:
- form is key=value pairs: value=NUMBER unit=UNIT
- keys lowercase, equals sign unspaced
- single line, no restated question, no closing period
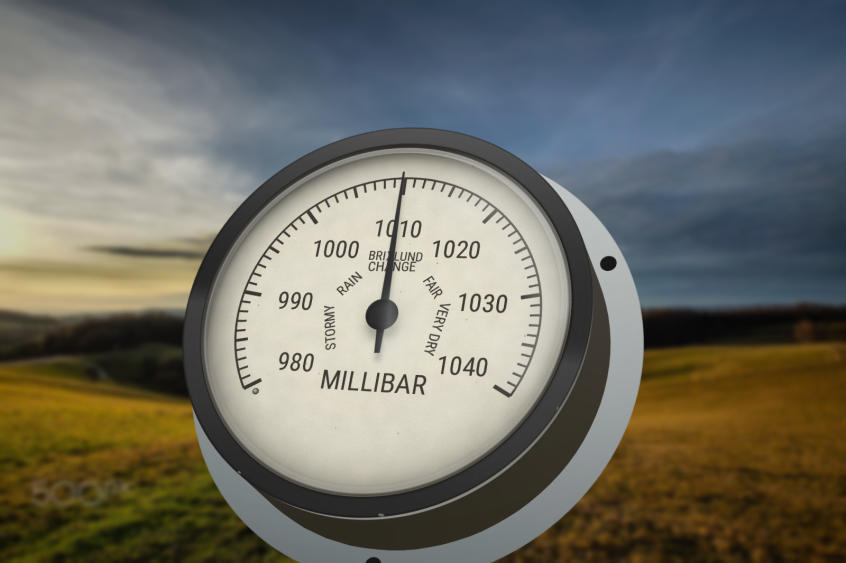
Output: value=1010 unit=mbar
